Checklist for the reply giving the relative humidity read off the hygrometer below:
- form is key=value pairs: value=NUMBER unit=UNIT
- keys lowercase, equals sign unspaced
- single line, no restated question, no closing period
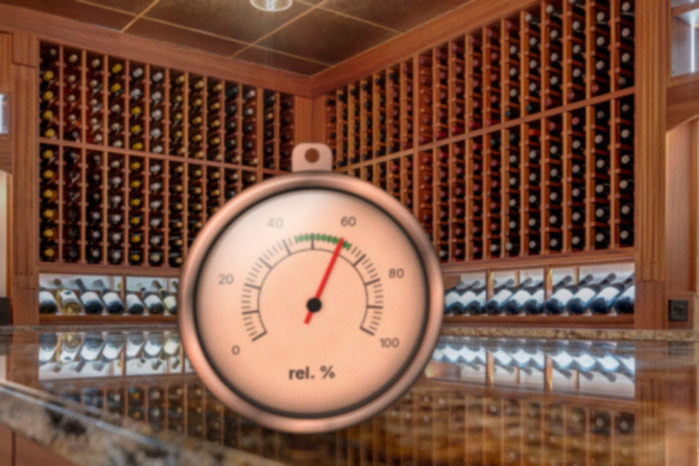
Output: value=60 unit=%
